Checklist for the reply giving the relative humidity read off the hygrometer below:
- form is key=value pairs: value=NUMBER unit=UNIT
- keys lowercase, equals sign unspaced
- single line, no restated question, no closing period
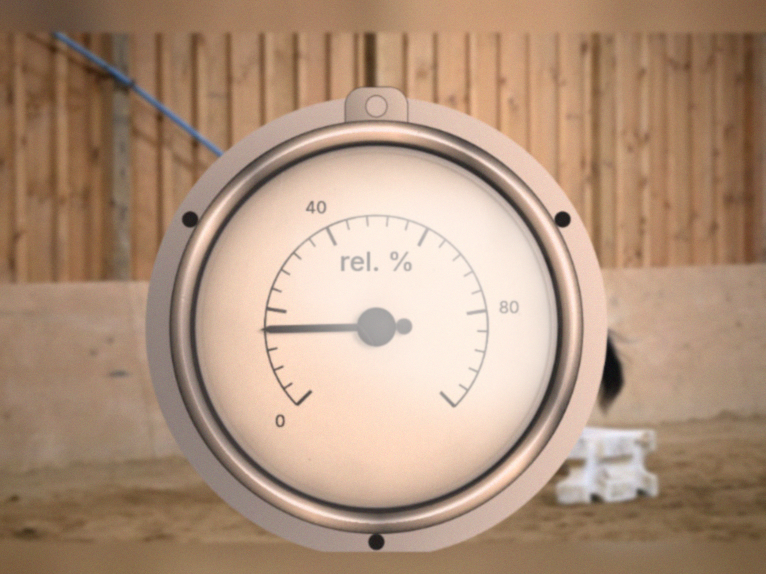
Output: value=16 unit=%
